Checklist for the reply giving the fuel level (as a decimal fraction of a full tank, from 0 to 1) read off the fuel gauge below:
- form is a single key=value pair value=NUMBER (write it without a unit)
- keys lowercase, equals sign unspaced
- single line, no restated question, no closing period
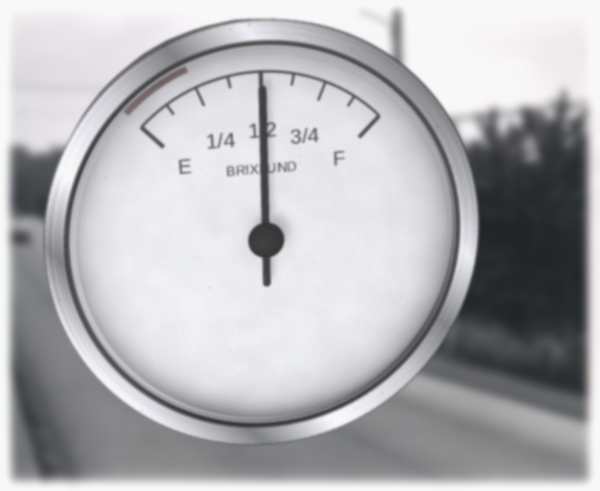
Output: value=0.5
